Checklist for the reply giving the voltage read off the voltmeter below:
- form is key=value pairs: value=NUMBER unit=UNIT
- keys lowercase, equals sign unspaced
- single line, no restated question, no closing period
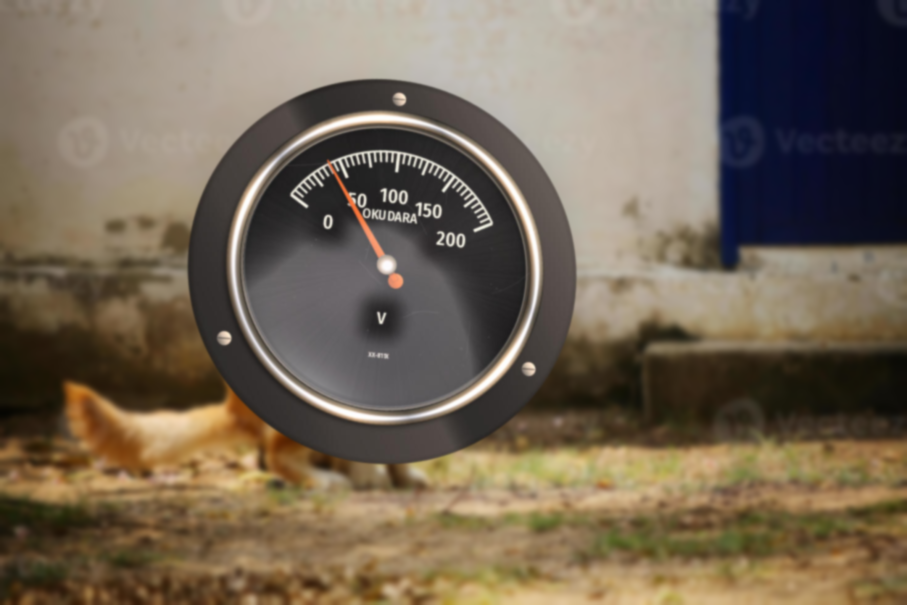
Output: value=40 unit=V
